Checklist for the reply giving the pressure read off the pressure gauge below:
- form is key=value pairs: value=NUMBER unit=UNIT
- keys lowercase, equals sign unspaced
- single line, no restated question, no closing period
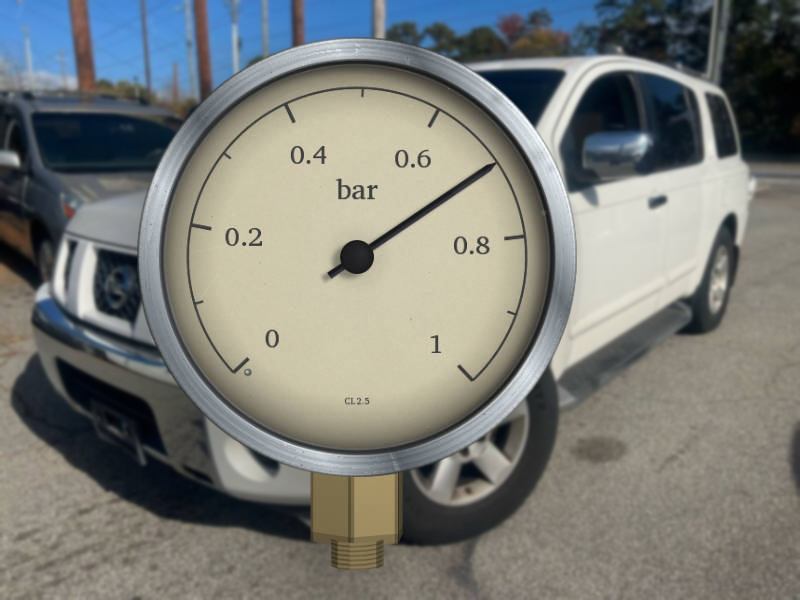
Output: value=0.7 unit=bar
